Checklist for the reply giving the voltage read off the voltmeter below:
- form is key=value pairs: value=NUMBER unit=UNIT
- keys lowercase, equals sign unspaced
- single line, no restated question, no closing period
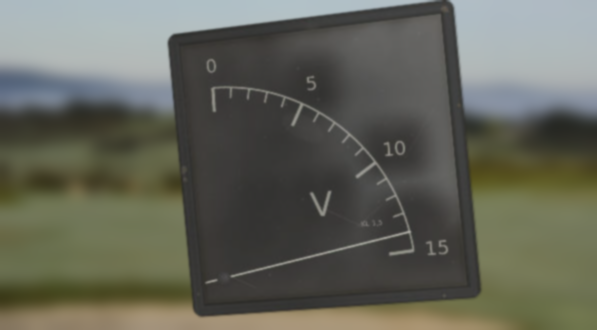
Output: value=14 unit=V
